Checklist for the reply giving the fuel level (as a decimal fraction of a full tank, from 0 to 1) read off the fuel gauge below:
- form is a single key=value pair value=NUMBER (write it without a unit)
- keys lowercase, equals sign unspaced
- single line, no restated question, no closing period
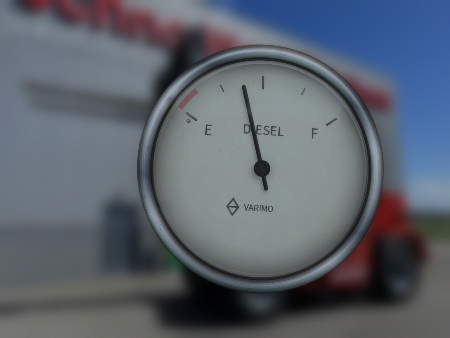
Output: value=0.375
